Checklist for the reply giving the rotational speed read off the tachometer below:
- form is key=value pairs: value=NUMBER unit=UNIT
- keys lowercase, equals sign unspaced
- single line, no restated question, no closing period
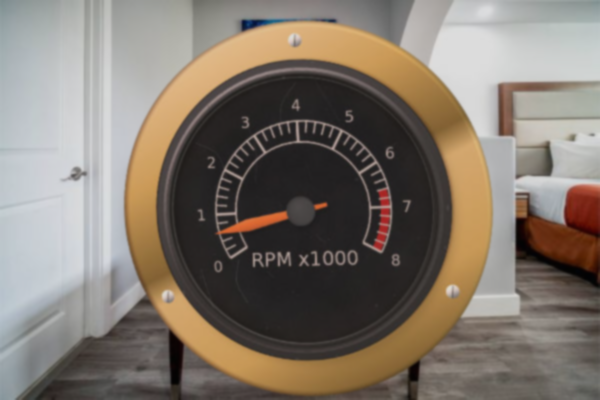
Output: value=600 unit=rpm
